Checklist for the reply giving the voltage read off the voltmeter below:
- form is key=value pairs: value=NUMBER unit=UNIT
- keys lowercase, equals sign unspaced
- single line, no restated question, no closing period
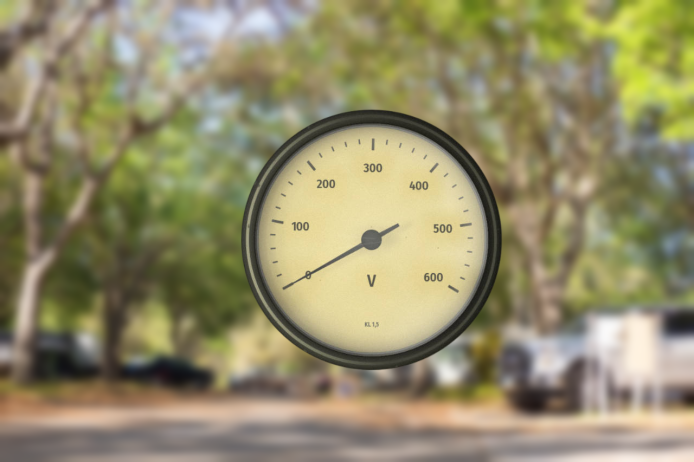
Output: value=0 unit=V
